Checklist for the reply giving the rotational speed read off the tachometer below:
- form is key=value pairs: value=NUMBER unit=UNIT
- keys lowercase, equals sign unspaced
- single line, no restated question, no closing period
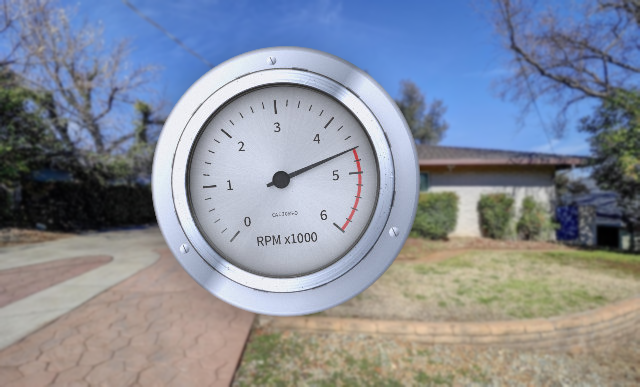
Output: value=4600 unit=rpm
